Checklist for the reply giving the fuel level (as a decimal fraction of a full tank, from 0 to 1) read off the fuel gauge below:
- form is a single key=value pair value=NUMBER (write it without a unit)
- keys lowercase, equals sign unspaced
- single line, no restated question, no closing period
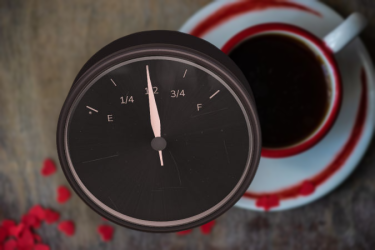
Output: value=0.5
